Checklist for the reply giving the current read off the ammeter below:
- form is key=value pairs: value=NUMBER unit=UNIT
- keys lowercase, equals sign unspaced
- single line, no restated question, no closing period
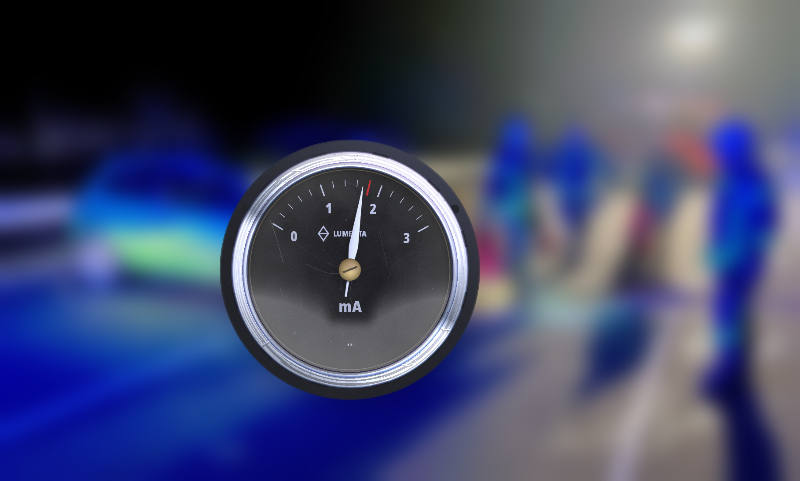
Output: value=1.7 unit=mA
